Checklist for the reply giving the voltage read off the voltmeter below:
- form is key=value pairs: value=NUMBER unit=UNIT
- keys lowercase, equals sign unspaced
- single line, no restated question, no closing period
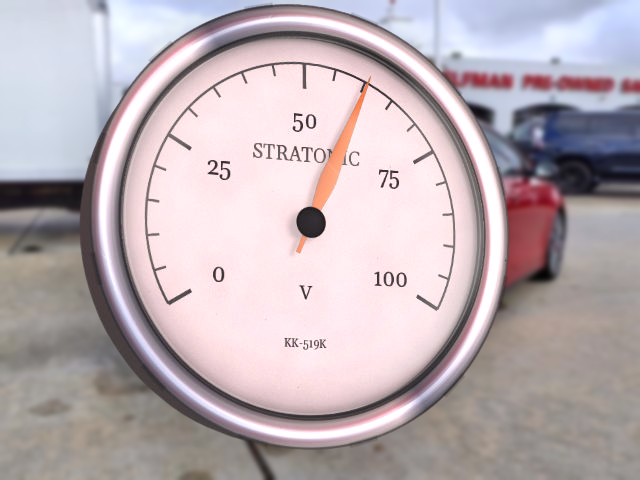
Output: value=60 unit=V
